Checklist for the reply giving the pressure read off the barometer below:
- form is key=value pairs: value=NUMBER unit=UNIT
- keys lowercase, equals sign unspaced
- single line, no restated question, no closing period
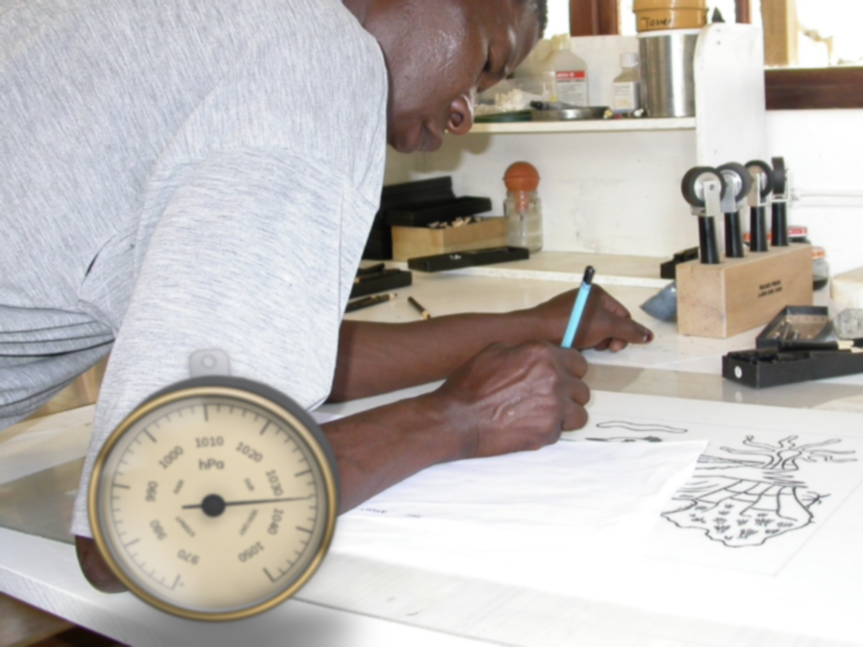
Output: value=1034 unit=hPa
